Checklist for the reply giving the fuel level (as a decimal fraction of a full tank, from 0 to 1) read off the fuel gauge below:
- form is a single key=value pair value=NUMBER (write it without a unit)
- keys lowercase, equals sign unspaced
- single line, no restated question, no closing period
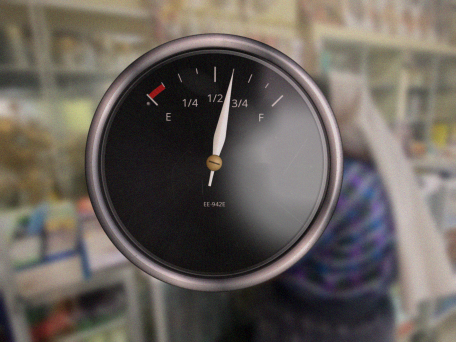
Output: value=0.625
